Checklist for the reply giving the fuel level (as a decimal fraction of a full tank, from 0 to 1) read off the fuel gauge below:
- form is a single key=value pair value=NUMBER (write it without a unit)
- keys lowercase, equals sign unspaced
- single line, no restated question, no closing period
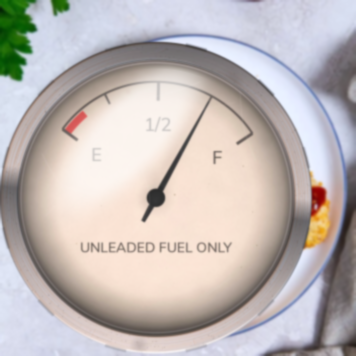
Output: value=0.75
